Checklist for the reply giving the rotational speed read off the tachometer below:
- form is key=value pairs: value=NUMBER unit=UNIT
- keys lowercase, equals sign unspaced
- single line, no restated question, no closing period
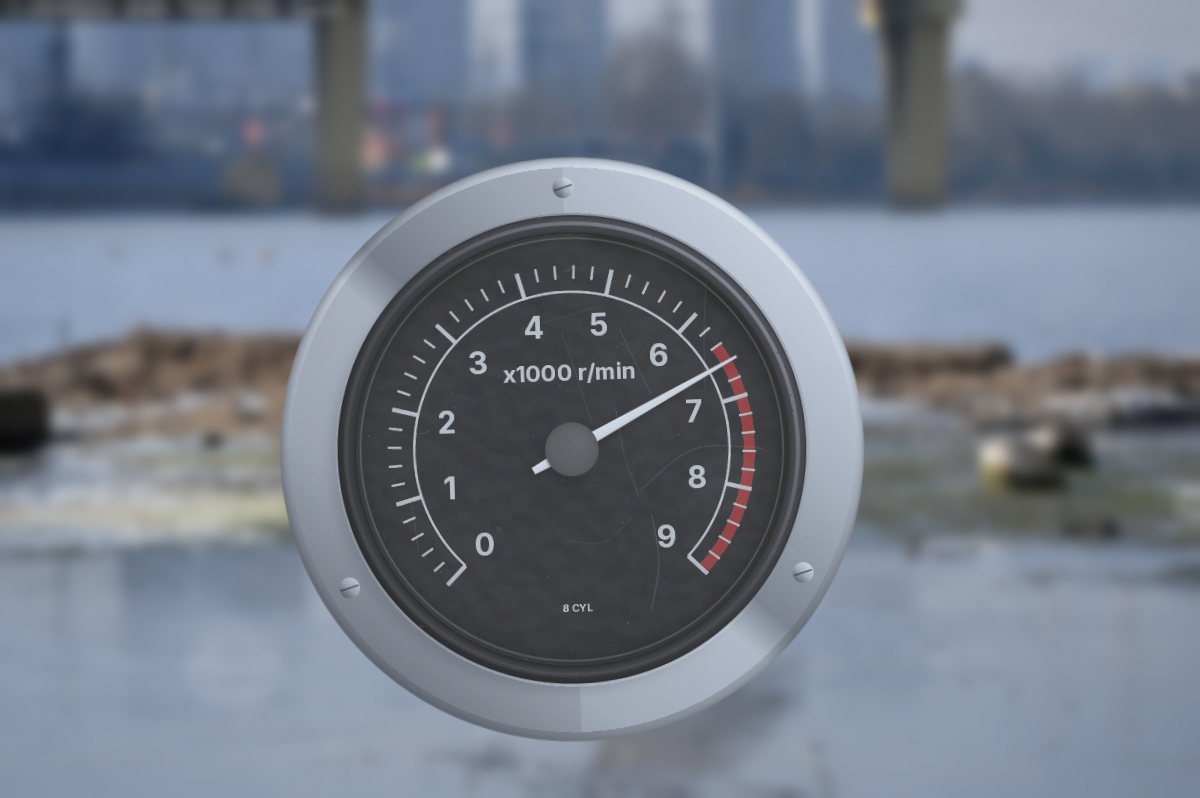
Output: value=6600 unit=rpm
